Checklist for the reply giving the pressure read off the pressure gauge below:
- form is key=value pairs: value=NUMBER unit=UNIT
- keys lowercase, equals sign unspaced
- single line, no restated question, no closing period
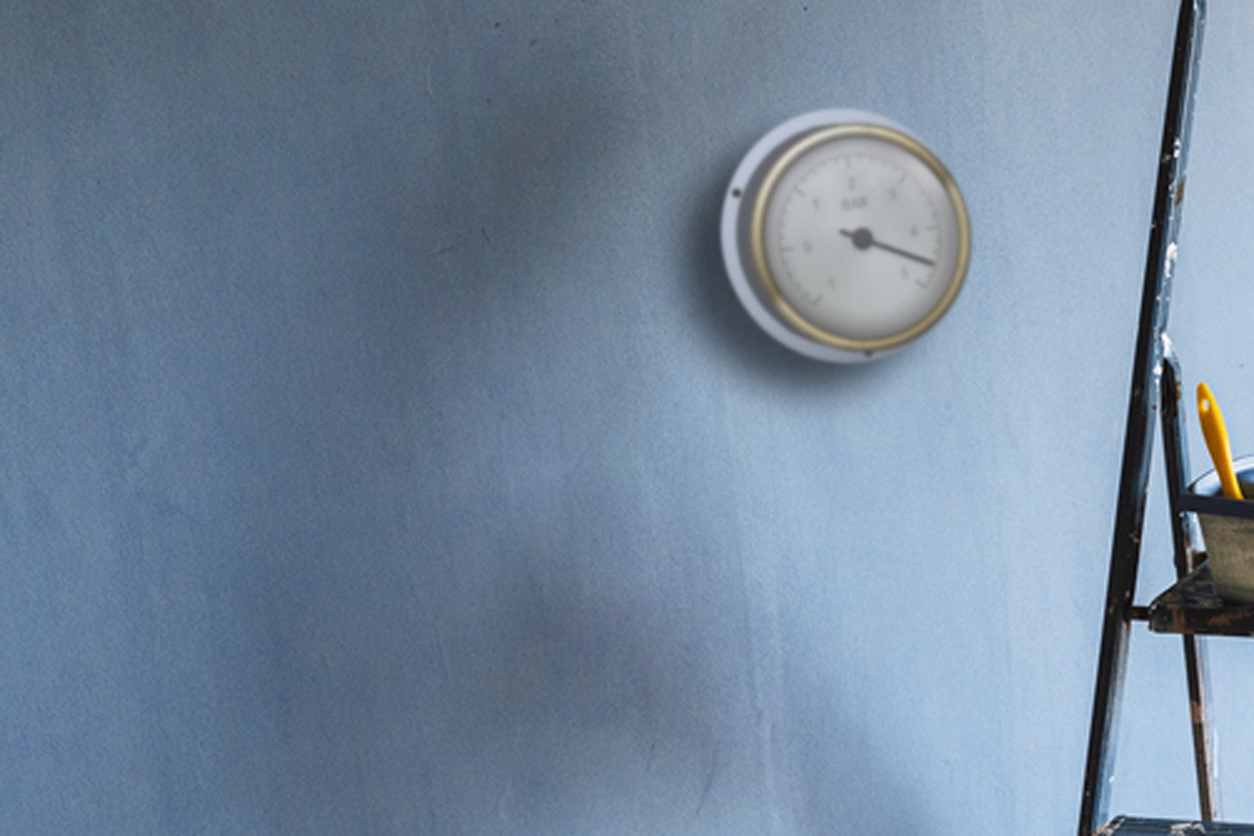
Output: value=4.6 unit=bar
